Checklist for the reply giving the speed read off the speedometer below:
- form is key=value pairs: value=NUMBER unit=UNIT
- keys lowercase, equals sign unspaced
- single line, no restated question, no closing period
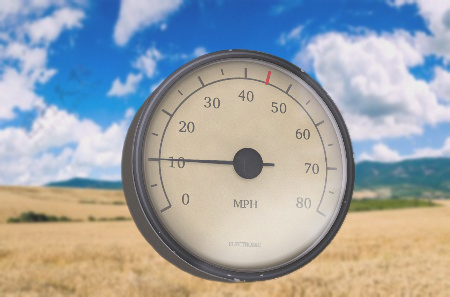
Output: value=10 unit=mph
